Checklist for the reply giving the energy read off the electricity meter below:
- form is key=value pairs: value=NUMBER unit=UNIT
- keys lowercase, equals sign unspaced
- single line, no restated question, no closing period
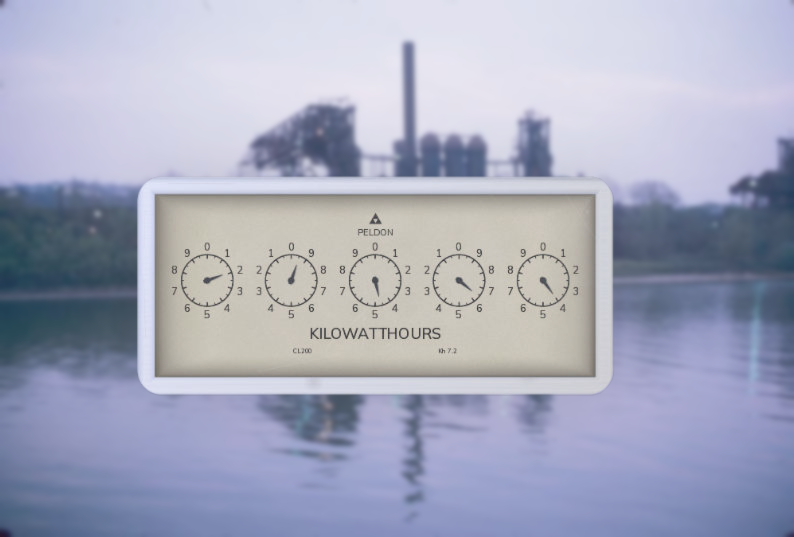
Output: value=19464 unit=kWh
